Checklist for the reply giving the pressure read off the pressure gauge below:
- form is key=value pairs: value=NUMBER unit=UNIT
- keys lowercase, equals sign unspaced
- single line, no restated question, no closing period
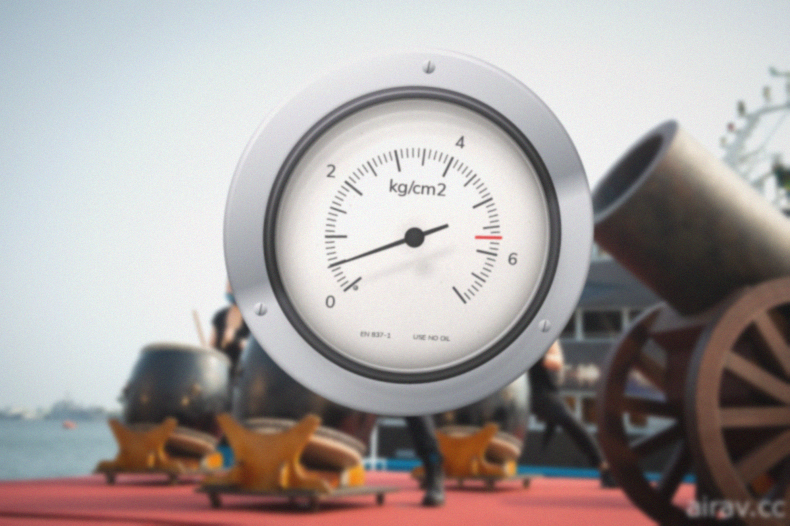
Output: value=0.5 unit=kg/cm²
